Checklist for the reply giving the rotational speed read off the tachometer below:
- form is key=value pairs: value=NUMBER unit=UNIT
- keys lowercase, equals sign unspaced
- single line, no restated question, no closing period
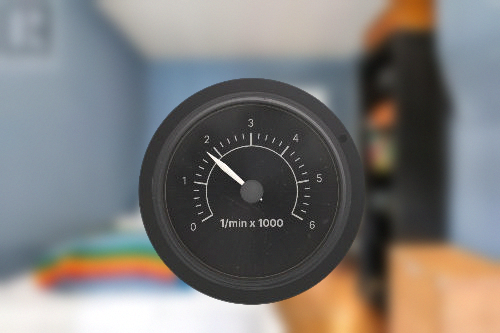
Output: value=1800 unit=rpm
